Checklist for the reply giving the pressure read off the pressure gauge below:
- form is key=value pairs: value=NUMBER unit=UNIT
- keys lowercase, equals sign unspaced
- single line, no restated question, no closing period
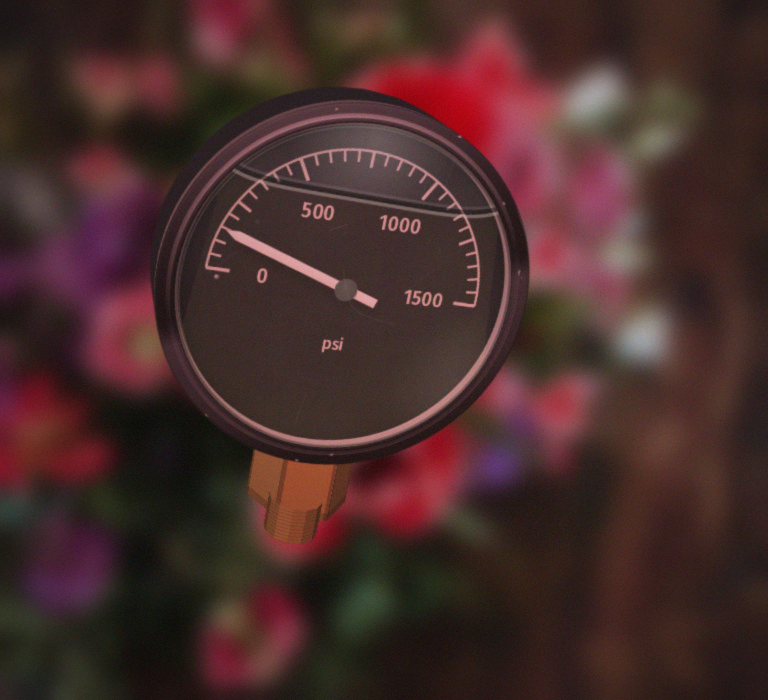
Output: value=150 unit=psi
